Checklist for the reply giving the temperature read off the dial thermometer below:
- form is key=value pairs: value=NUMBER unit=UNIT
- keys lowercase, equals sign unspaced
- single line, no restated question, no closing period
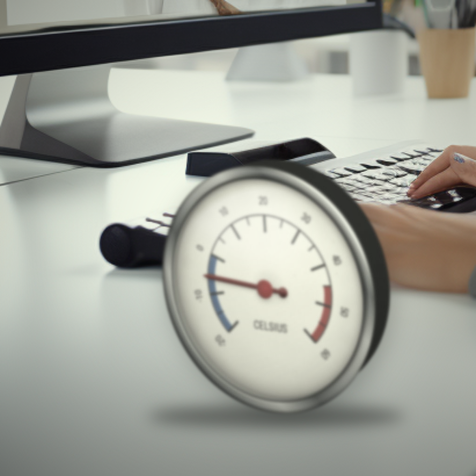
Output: value=-5 unit=°C
